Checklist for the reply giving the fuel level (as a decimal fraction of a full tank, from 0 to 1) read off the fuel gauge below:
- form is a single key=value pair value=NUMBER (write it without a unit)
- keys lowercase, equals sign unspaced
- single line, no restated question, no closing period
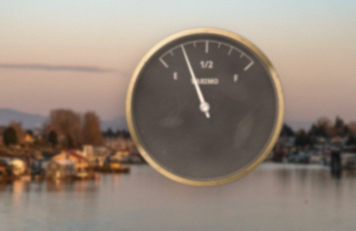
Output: value=0.25
